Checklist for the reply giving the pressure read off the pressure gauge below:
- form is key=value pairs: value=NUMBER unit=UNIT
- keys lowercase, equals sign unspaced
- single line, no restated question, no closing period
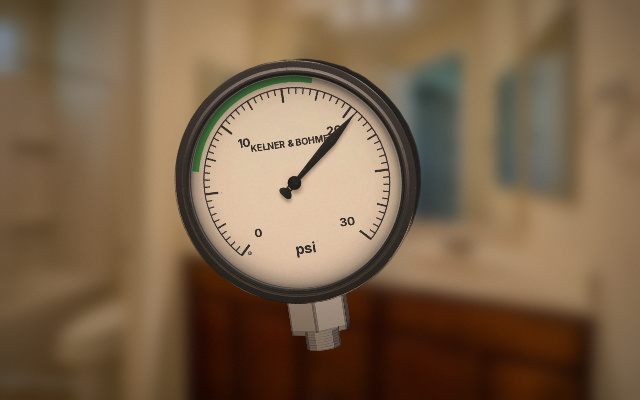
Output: value=20.5 unit=psi
